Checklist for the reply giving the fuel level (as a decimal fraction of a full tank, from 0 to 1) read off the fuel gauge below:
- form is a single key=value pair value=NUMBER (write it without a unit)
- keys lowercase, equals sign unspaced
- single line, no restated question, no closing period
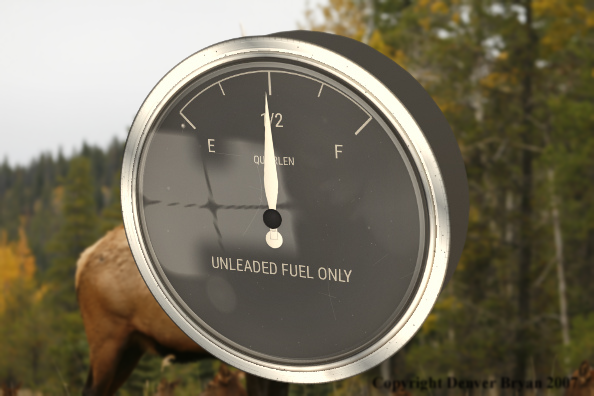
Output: value=0.5
